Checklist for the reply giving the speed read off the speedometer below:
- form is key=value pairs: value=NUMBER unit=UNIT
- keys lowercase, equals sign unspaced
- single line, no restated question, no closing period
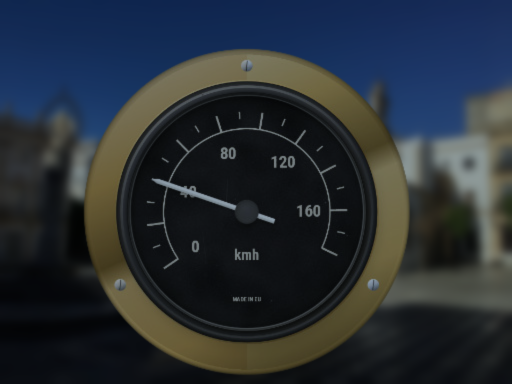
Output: value=40 unit=km/h
